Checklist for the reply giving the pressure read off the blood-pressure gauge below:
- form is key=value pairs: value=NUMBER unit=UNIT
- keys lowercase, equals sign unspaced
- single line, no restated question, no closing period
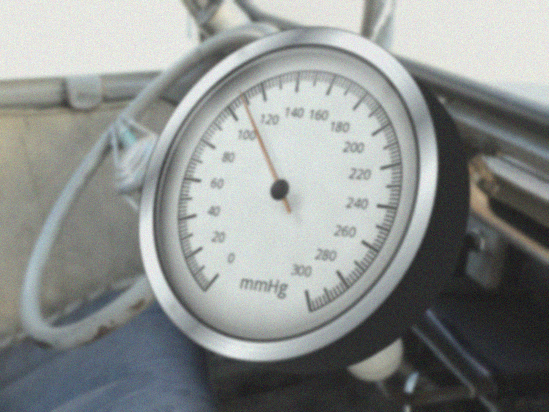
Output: value=110 unit=mmHg
